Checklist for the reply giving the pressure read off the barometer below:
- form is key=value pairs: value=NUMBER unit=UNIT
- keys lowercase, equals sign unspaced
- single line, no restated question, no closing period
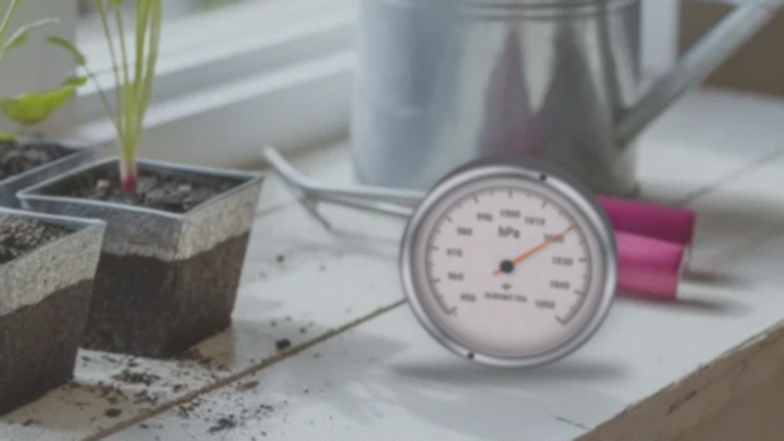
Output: value=1020 unit=hPa
